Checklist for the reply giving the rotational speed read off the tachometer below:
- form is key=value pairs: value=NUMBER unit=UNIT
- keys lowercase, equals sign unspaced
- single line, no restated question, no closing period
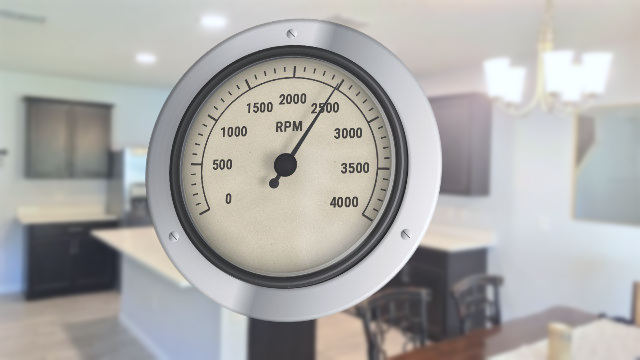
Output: value=2500 unit=rpm
